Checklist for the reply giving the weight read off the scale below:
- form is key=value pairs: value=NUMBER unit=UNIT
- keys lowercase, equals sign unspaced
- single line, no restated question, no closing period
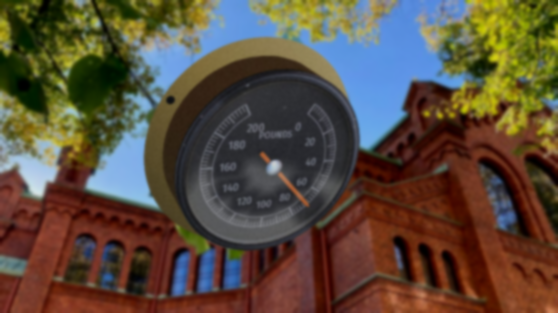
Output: value=70 unit=lb
